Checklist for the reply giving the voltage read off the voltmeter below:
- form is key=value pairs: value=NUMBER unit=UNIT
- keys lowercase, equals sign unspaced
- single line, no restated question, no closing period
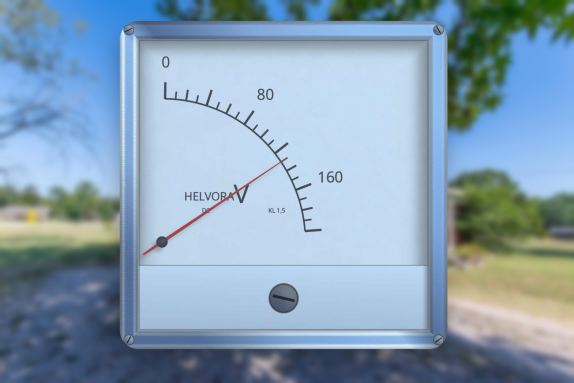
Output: value=130 unit=V
